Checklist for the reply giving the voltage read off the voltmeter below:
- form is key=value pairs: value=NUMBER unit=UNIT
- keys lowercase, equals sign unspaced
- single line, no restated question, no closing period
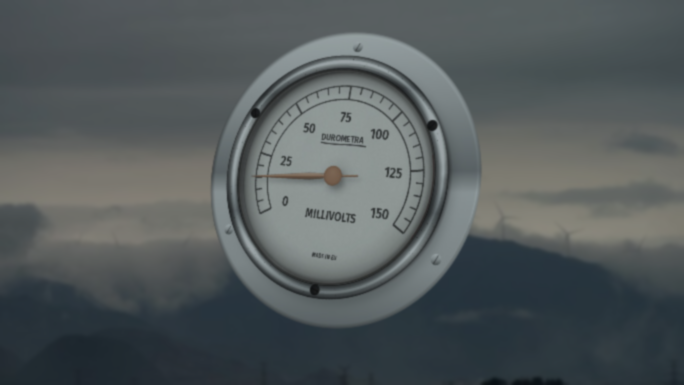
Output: value=15 unit=mV
